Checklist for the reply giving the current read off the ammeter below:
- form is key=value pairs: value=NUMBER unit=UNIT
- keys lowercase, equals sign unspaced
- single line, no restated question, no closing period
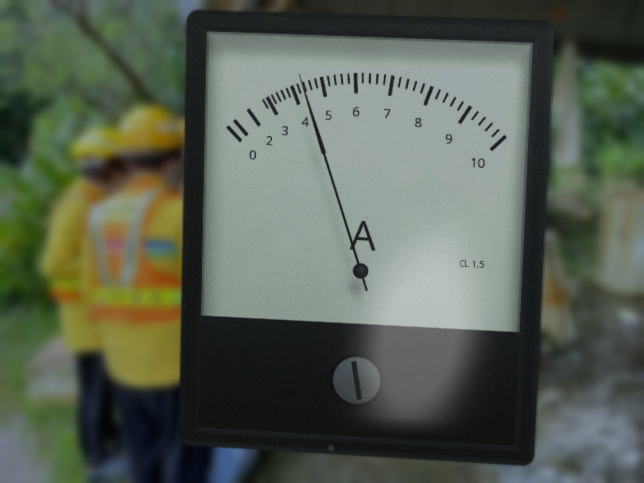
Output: value=4.4 unit=A
